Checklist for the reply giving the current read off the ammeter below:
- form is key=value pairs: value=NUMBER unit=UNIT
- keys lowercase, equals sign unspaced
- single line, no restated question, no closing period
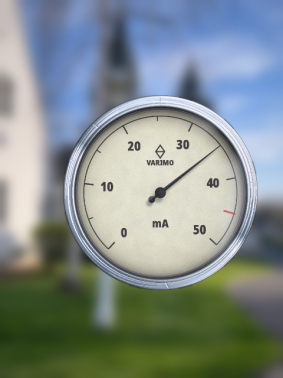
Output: value=35 unit=mA
